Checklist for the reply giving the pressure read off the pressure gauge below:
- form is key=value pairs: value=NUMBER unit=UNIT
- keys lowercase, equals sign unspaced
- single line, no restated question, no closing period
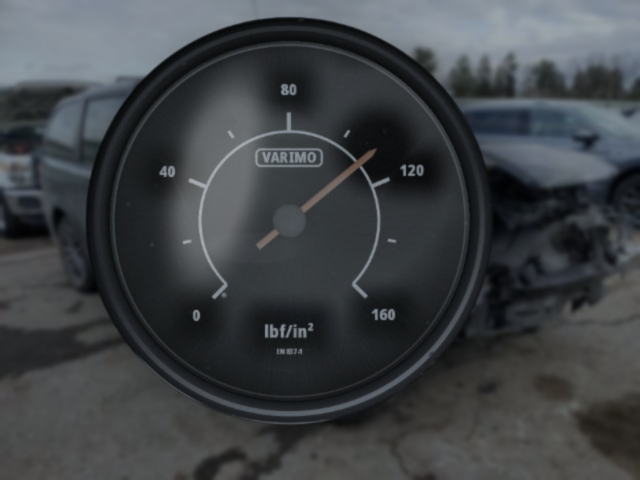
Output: value=110 unit=psi
